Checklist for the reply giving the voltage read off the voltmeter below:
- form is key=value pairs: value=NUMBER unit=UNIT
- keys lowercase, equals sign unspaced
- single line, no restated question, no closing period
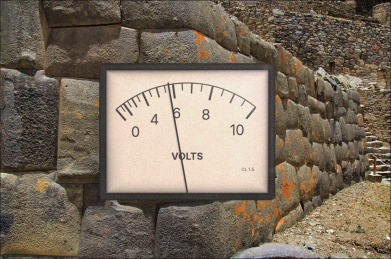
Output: value=5.75 unit=V
